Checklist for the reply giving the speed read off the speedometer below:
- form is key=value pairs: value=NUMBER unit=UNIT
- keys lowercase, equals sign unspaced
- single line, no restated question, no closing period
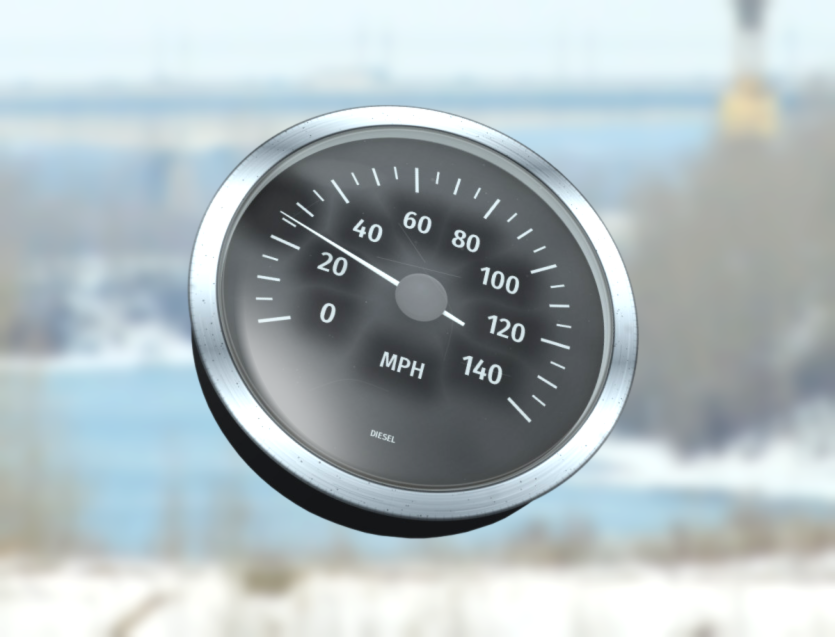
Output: value=25 unit=mph
